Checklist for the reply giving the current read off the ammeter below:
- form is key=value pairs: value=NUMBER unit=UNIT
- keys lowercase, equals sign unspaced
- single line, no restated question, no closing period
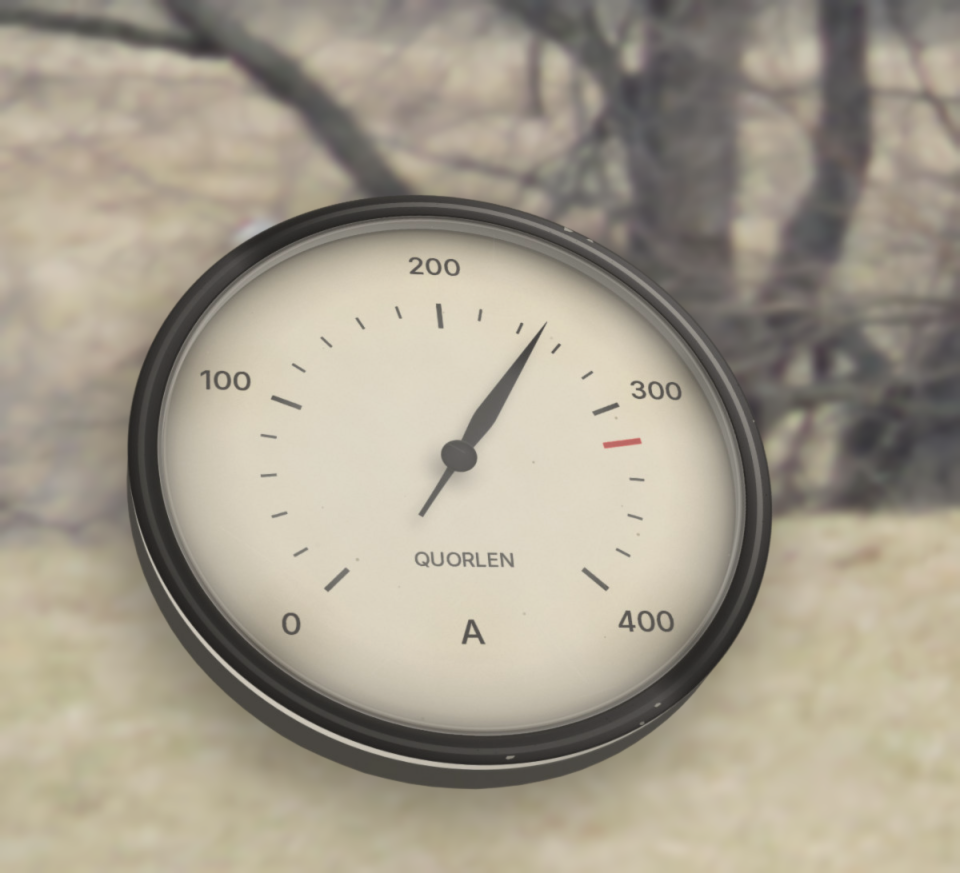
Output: value=250 unit=A
